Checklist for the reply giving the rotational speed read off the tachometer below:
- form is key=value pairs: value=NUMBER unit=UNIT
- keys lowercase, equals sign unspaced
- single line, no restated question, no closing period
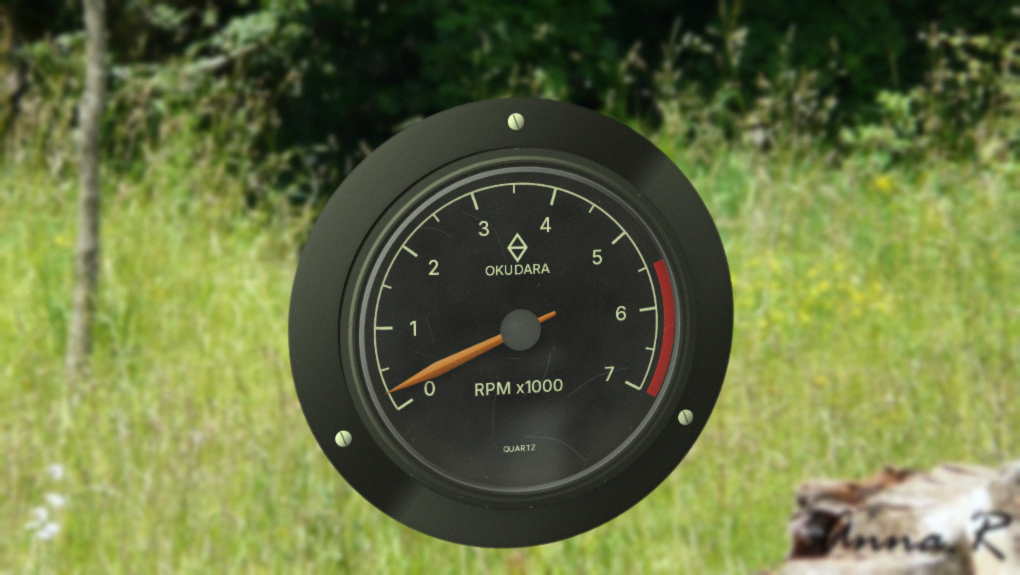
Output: value=250 unit=rpm
